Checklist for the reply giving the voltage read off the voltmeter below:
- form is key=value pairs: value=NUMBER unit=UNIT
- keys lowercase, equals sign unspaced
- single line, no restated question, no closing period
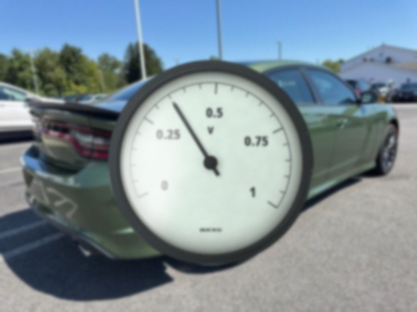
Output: value=0.35 unit=V
